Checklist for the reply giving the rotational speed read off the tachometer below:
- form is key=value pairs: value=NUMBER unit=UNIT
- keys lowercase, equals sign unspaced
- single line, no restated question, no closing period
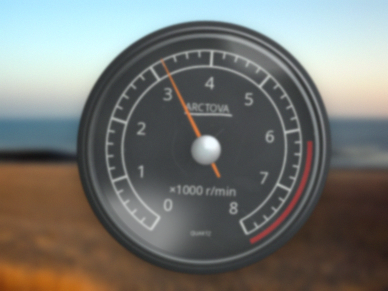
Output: value=3200 unit=rpm
